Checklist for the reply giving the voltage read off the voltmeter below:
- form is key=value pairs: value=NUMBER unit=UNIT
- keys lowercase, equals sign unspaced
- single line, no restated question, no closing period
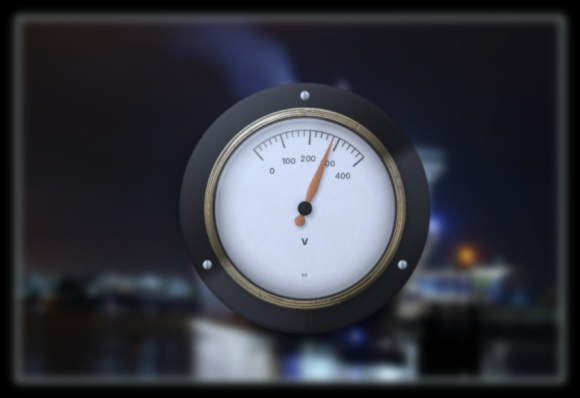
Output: value=280 unit=V
